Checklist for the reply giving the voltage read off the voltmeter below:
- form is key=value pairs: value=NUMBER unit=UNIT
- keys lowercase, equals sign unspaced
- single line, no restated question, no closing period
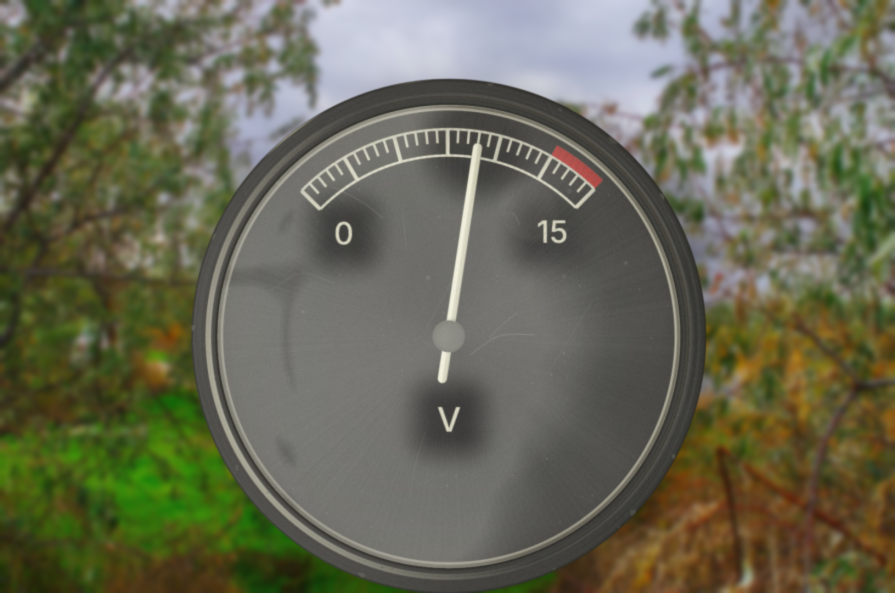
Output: value=9 unit=V
